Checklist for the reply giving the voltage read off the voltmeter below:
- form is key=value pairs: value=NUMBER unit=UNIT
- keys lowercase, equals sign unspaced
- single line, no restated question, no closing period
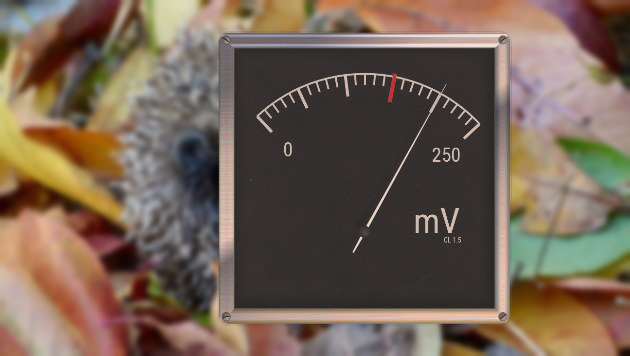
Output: value=200 unit=mV
